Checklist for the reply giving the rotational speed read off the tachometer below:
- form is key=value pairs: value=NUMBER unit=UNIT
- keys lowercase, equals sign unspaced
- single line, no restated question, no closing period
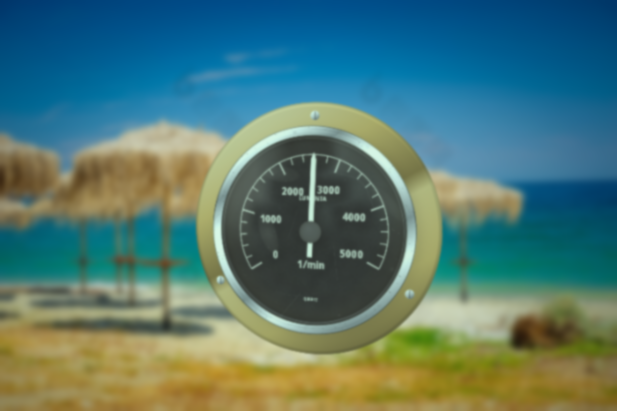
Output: value=2600 unit=rpm
